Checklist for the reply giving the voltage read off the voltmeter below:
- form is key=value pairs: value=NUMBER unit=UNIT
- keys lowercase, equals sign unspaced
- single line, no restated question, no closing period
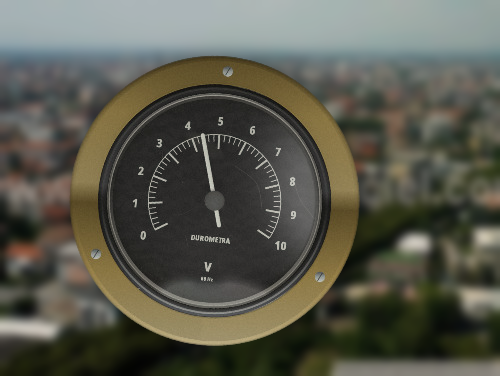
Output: value=4.4 unit=V
